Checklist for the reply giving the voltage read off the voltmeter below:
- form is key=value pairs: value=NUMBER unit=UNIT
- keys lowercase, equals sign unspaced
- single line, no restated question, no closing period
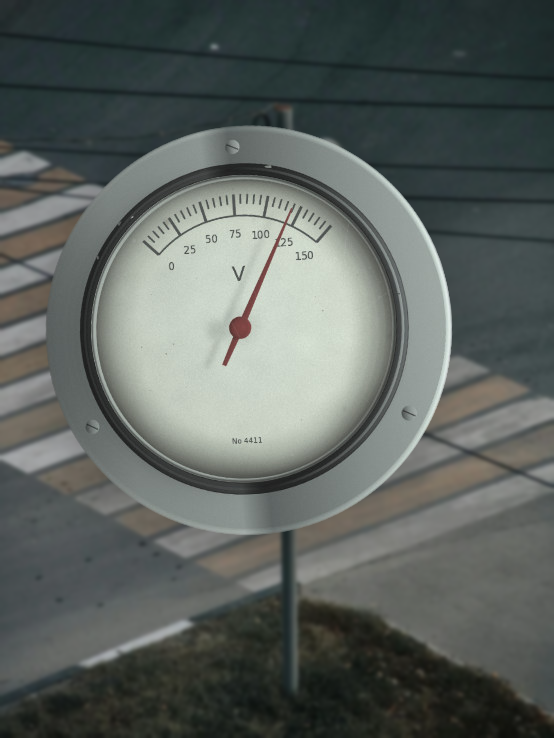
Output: value=120 unit=V
